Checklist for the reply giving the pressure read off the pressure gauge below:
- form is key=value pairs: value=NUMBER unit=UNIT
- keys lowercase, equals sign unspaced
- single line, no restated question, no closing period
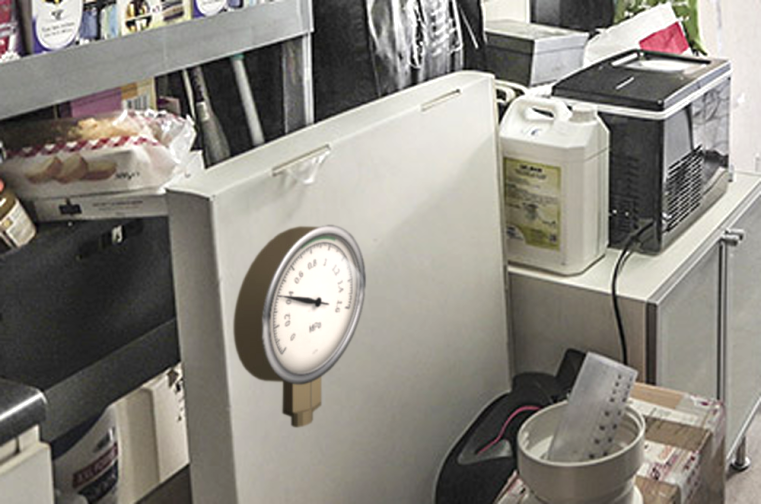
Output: value=0.4 unit=MPa
